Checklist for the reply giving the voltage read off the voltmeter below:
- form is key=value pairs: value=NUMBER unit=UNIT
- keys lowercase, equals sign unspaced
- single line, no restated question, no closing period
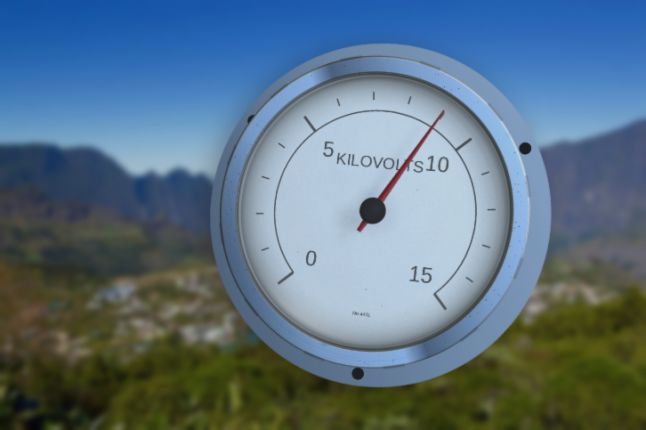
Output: value=9 unit=kV
